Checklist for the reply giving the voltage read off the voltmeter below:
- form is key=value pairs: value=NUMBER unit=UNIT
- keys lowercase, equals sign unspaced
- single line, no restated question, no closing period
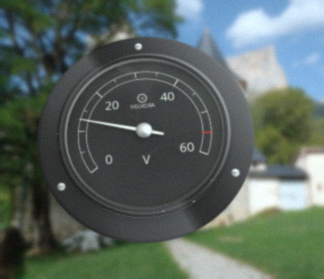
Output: value=12.5 unit=V
